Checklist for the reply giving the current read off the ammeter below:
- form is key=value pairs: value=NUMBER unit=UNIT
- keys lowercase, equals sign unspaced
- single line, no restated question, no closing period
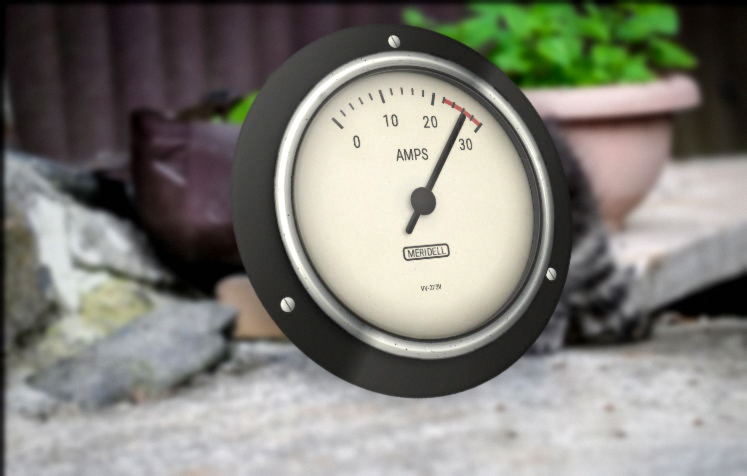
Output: value=26 unit=A
